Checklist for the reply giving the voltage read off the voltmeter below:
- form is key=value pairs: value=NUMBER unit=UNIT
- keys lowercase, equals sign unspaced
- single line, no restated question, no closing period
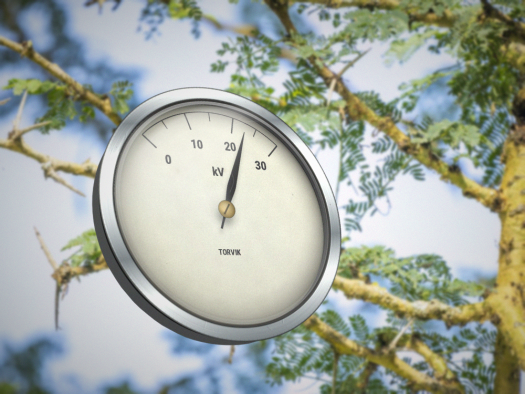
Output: value=22.5 unit=kV
